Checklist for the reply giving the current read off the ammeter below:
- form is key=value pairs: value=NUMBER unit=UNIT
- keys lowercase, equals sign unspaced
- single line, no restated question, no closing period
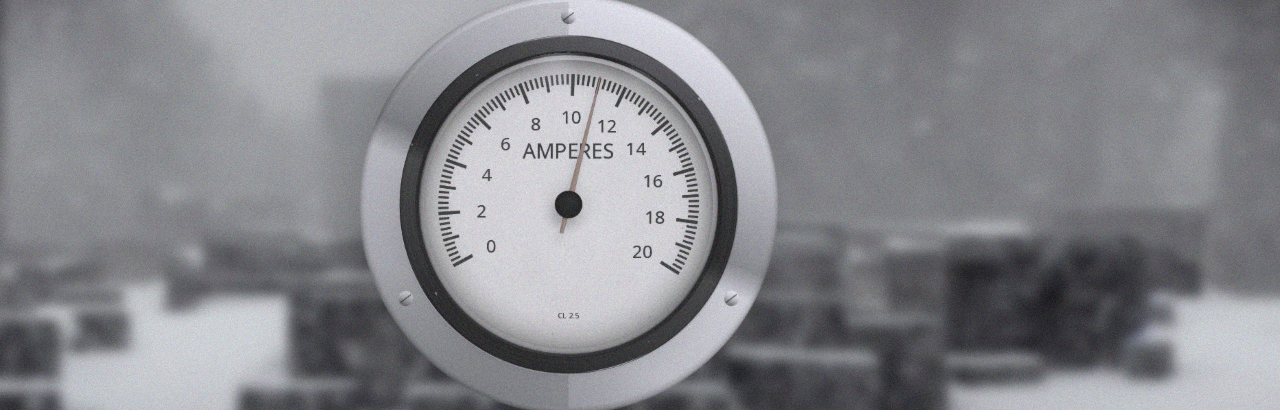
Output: value=11 unit=A
